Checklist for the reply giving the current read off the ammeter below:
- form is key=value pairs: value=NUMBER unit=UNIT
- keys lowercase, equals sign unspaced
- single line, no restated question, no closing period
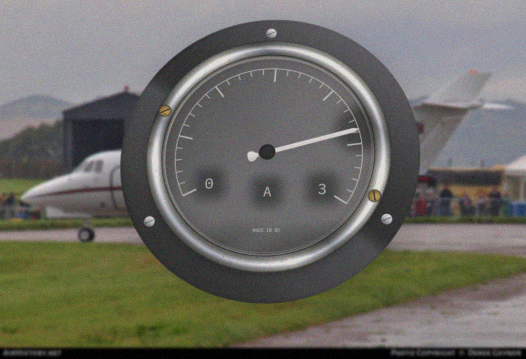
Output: value=2.4 unit=A
